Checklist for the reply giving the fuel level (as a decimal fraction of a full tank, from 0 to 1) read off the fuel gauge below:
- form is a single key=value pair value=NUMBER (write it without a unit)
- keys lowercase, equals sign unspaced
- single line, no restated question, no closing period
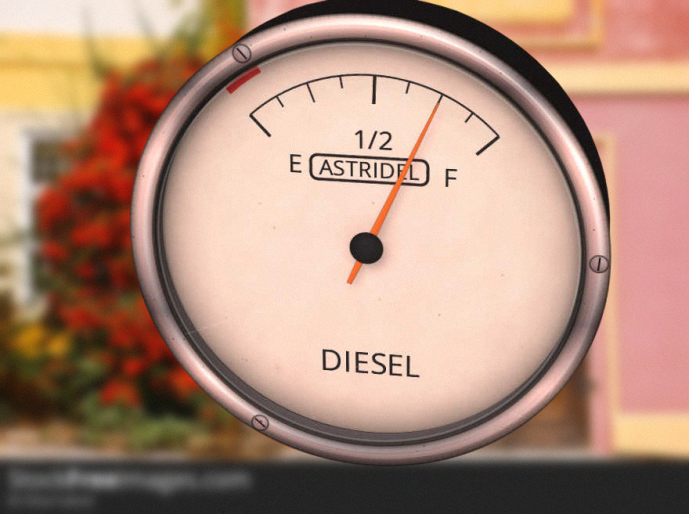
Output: value=0.75
